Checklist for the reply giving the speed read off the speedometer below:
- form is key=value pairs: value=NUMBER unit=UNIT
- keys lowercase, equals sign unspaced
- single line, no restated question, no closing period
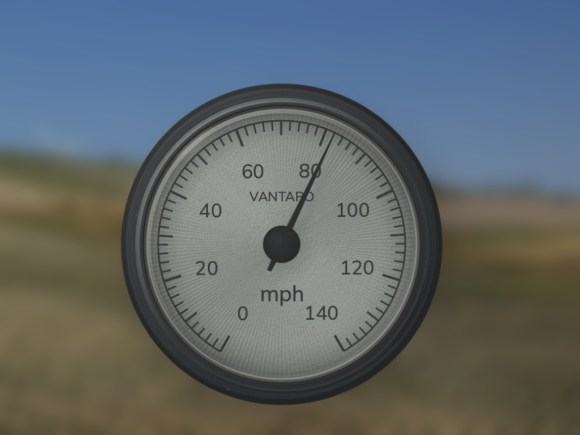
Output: value=82 unit=mph
